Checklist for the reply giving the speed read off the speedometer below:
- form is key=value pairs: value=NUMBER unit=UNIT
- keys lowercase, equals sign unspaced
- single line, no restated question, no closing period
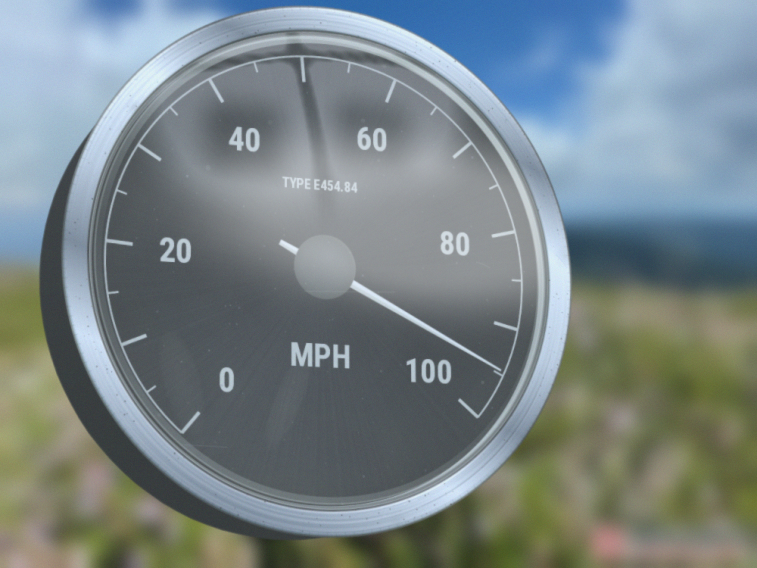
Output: value=95 unit=mph
